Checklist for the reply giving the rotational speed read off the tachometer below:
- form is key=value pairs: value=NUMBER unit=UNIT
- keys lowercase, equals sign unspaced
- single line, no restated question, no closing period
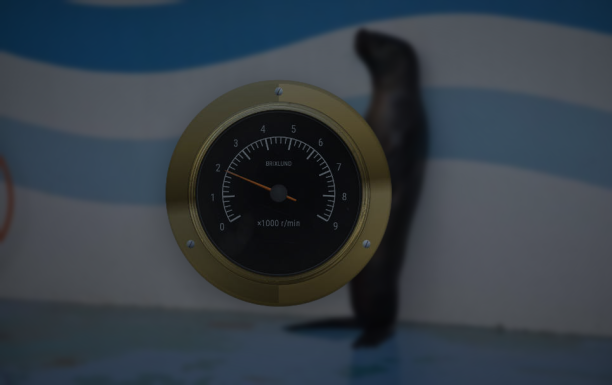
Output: value=2000 unit=rpm
